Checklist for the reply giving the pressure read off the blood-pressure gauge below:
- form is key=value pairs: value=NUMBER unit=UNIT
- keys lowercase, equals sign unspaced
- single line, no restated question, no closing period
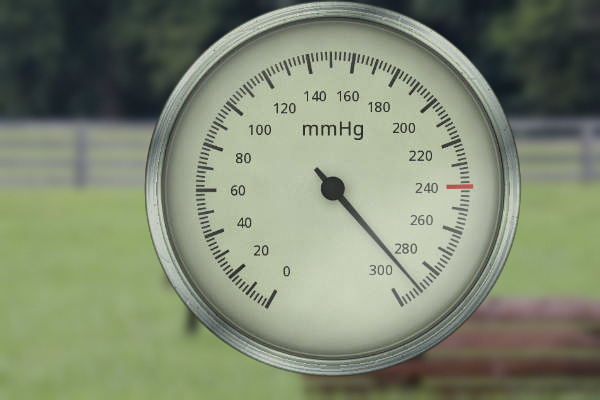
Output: value=290 unit=mmHg
